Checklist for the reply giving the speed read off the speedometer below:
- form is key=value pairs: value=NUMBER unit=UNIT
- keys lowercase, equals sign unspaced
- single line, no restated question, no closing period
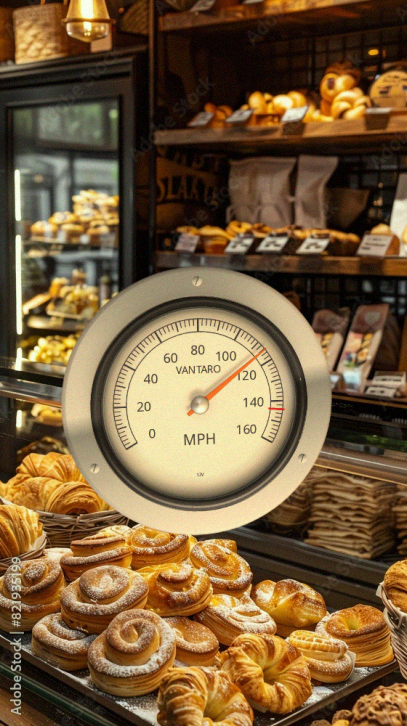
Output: value=114 unit=mph
